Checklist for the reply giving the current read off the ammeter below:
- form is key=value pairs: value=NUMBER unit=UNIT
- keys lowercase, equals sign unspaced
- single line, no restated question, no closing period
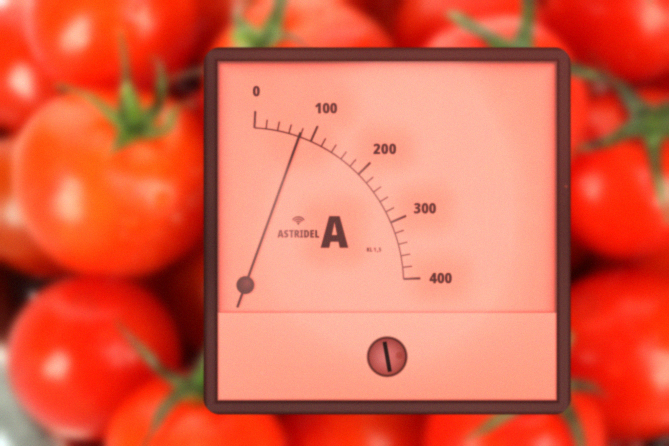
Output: value=80 unit=A
